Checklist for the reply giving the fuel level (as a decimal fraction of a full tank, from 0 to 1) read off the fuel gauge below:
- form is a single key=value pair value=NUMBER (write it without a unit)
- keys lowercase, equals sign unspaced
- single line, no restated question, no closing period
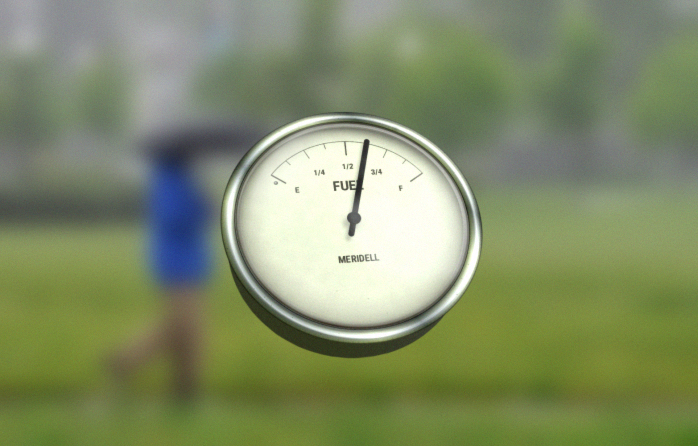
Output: value=0.625
